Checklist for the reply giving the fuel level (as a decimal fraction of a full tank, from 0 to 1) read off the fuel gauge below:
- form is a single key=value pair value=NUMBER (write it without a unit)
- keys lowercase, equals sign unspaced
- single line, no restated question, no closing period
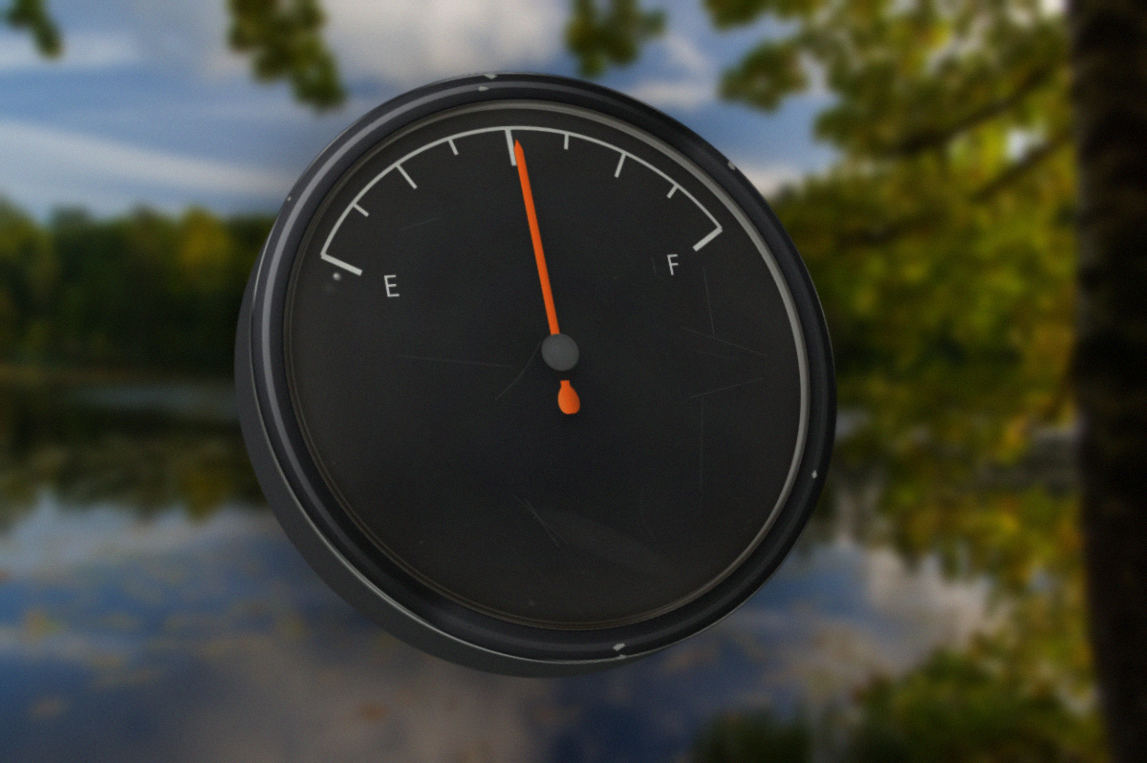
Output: value=0.5
